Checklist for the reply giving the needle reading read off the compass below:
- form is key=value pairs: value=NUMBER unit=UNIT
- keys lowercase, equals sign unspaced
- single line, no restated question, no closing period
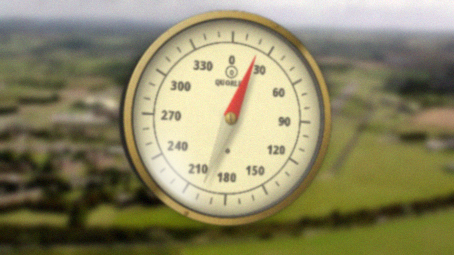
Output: value=20 unit=°
